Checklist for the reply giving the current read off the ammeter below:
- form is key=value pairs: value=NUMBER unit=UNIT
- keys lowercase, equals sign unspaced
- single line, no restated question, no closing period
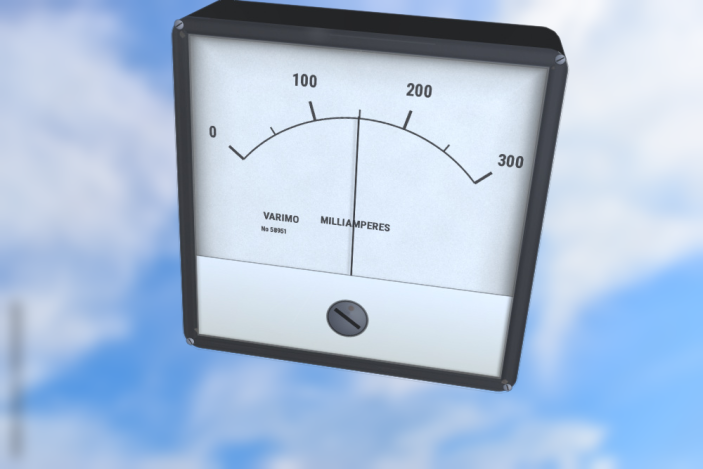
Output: value=150 unit=mA
